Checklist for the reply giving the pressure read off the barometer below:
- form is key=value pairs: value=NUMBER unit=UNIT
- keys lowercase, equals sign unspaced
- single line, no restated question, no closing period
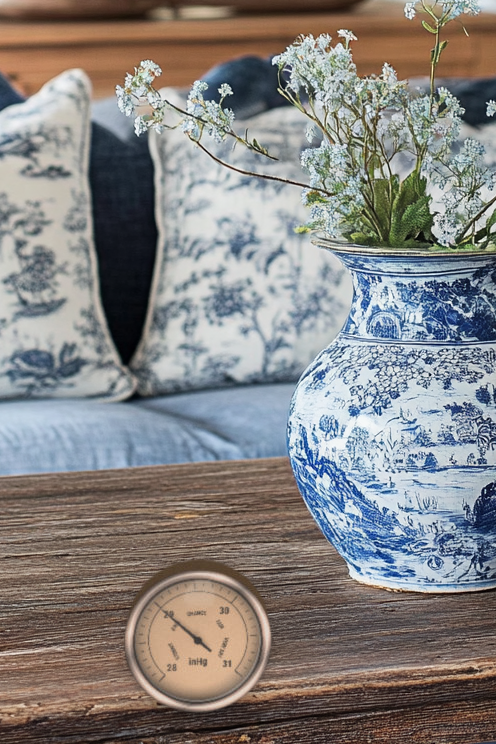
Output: value=29 unit=inHg
